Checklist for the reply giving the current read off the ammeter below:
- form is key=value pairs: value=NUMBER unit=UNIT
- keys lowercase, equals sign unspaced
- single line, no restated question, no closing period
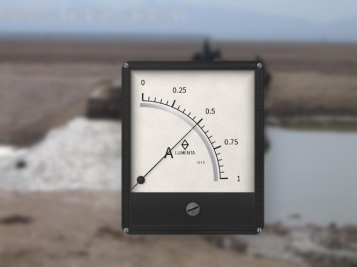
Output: value=0.5 unit=A
